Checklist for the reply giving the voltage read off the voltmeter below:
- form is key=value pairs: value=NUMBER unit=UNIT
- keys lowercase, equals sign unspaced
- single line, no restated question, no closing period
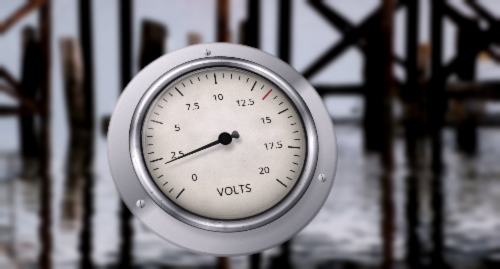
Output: value=2 unit=V
